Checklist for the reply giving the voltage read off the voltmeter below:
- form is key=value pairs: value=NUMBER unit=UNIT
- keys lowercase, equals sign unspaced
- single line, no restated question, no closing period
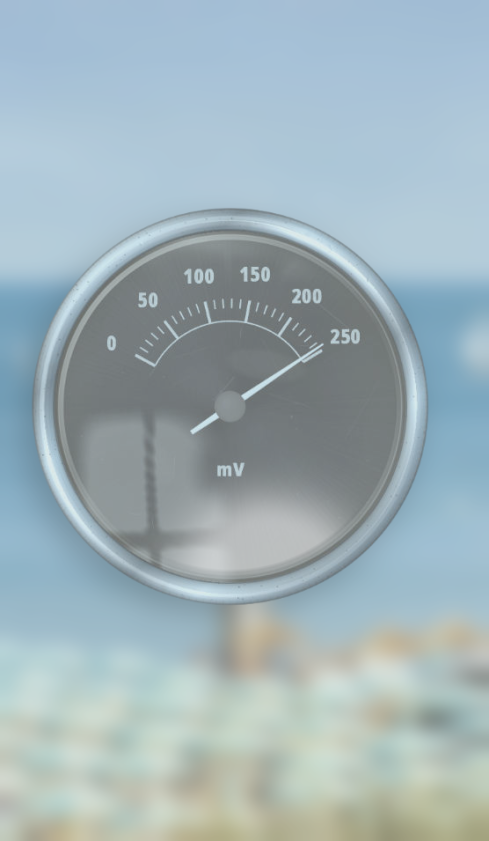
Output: value=245 unit=mV
